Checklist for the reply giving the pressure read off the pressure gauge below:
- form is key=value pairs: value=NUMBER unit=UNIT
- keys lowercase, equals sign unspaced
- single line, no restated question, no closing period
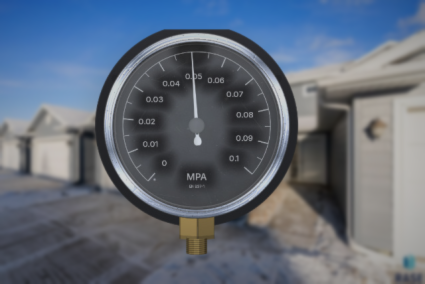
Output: value=0.05 unit=MPa
